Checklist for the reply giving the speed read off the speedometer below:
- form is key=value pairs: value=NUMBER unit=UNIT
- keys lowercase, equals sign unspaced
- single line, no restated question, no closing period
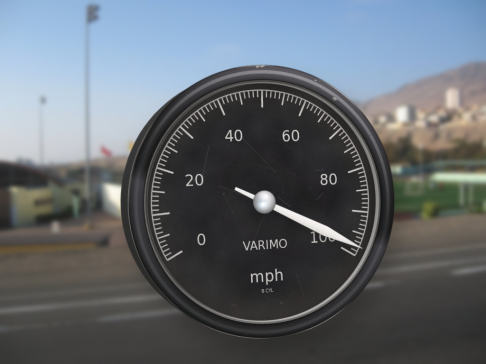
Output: value=98 unit=mph
